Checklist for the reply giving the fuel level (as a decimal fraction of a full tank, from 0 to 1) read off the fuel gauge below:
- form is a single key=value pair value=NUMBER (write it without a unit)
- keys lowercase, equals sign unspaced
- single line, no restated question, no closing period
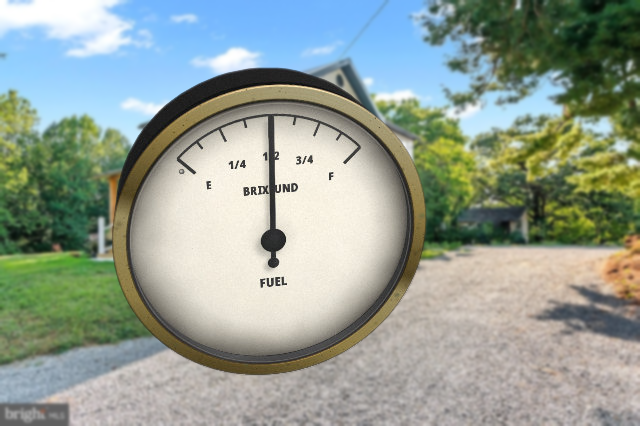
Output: value=0.5
